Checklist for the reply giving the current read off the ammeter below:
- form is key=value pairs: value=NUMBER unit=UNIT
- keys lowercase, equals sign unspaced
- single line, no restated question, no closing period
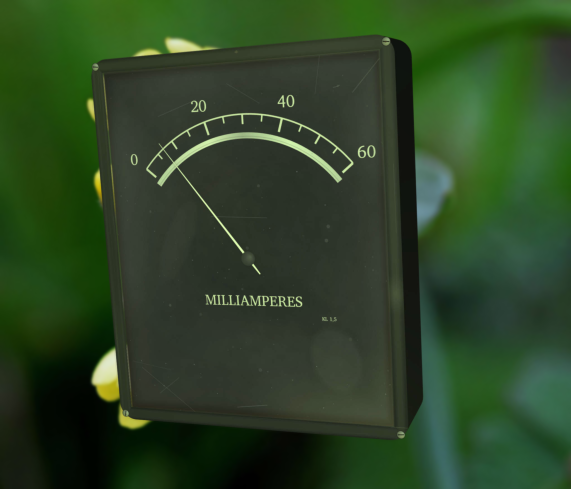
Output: value=7.5 unit=mA
